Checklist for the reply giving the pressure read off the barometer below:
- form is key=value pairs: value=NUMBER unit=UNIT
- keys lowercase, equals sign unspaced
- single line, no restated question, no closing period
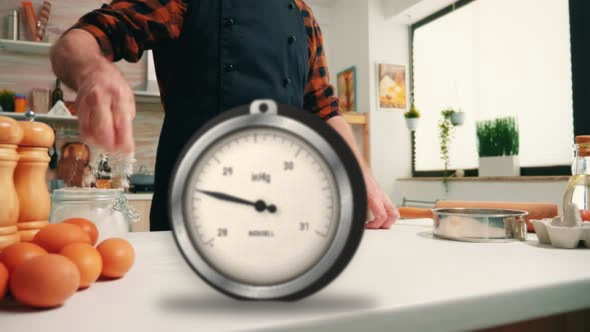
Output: value=28.6 unit=inHg
